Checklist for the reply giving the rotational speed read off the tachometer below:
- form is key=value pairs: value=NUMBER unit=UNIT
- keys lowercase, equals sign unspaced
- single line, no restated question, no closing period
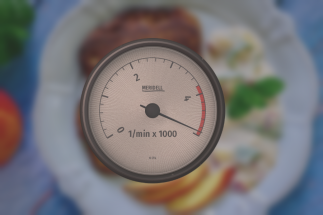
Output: value=4900 unit=rpm
